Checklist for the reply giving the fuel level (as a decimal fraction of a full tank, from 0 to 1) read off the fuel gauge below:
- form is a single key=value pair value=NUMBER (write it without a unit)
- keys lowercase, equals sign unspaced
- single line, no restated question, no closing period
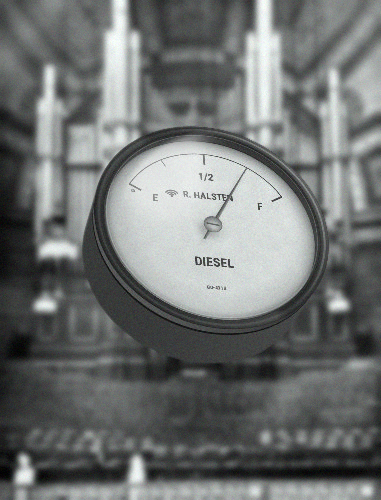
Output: value=0.75
